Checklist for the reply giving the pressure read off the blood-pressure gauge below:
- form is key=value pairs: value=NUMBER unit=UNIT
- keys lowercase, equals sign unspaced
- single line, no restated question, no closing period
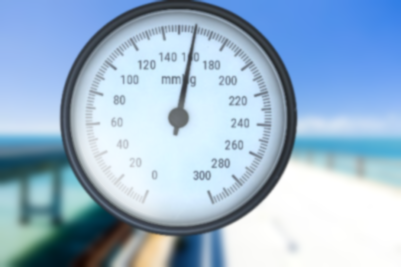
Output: value=160 unit=mmHg
